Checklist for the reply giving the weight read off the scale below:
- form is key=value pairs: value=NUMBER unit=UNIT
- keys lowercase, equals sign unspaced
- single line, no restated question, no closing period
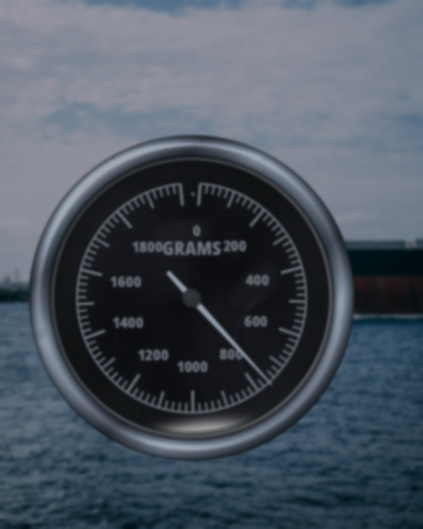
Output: value=760 unit=g
